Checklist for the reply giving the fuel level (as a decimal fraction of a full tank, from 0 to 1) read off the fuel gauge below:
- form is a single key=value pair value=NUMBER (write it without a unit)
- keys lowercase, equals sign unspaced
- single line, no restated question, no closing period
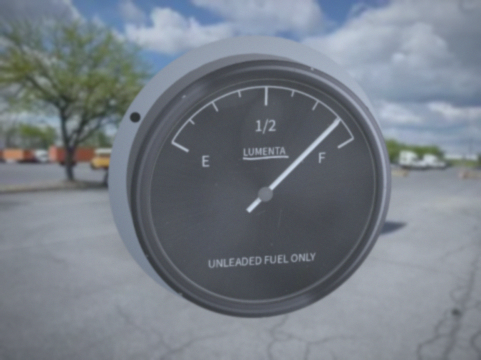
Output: value=0.875
